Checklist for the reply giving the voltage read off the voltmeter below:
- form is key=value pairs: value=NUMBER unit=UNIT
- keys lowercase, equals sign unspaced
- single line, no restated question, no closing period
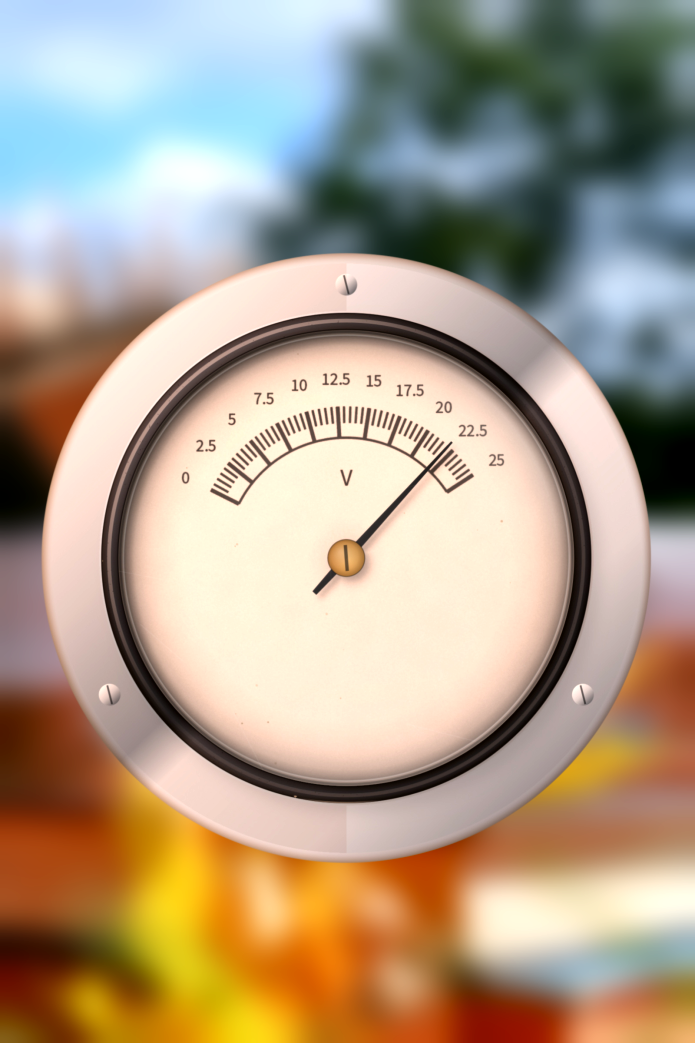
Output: value=22 unit=V
